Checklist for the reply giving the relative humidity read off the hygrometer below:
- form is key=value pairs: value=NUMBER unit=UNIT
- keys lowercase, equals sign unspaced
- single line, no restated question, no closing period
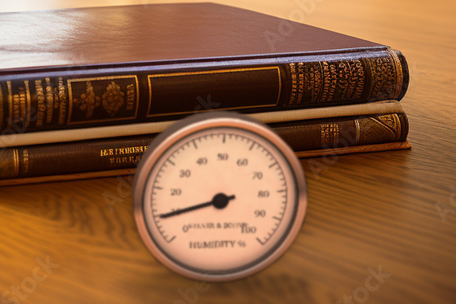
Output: value=10 unit=%
